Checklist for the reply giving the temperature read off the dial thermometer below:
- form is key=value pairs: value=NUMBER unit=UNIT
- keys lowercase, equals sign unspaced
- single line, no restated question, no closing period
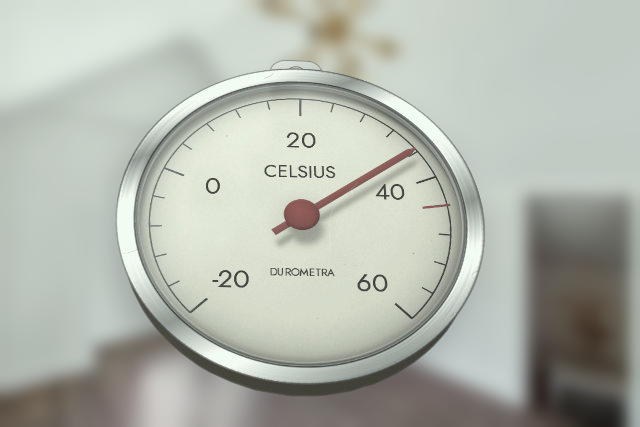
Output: value=36 unit=°C
